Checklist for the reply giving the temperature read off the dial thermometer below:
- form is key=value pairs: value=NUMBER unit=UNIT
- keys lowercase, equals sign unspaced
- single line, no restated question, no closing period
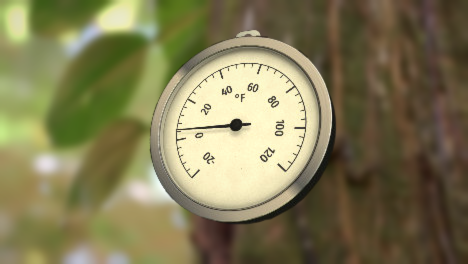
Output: value=4 unit=°F
